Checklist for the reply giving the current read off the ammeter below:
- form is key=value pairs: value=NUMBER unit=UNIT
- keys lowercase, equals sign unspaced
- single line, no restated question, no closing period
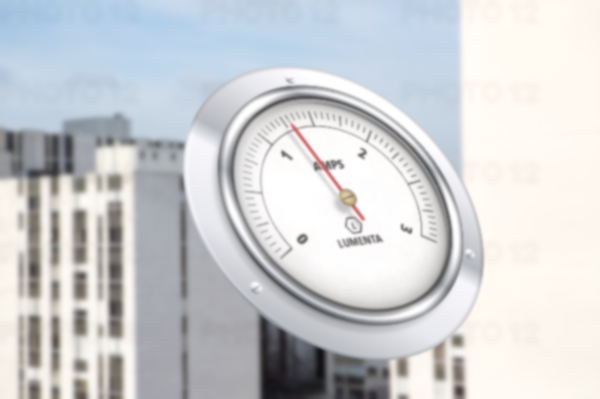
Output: value=1.25 unit=A
